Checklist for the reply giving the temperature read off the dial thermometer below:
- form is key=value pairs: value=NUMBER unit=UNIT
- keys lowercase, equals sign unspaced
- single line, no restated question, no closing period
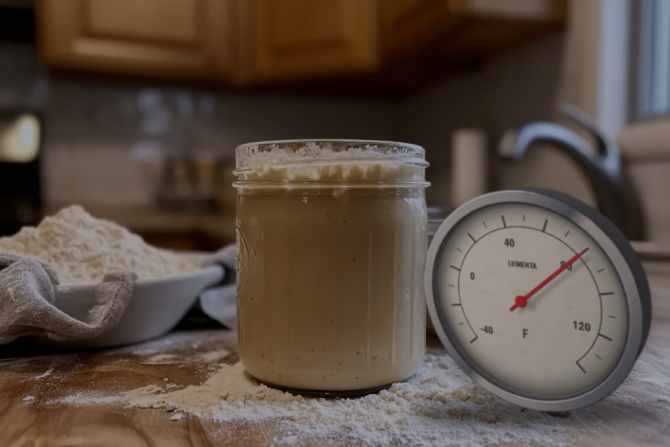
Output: value=80 unit=°F
